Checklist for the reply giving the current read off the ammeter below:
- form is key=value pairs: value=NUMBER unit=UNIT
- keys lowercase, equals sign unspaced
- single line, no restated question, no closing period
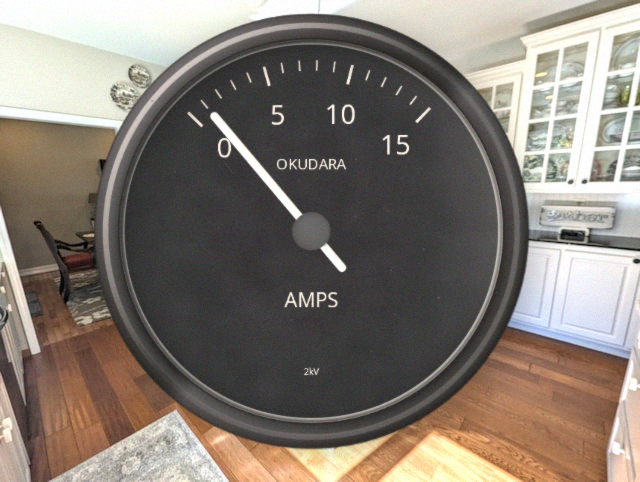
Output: value=1 unit=A
